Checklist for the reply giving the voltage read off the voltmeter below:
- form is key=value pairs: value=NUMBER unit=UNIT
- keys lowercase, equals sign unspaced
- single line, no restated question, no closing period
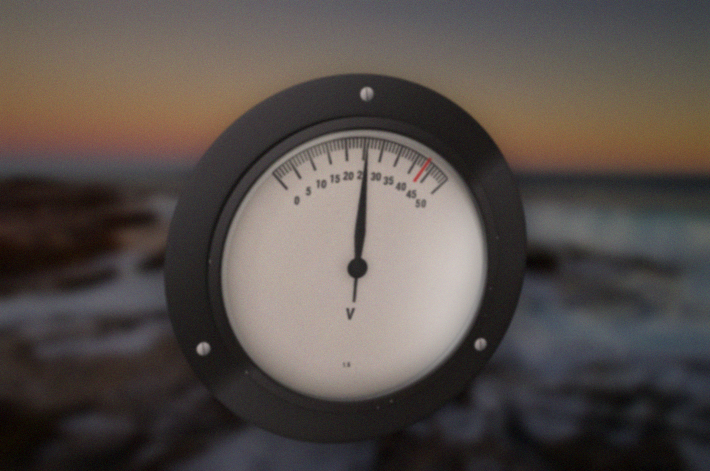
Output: value=25 unit=V
